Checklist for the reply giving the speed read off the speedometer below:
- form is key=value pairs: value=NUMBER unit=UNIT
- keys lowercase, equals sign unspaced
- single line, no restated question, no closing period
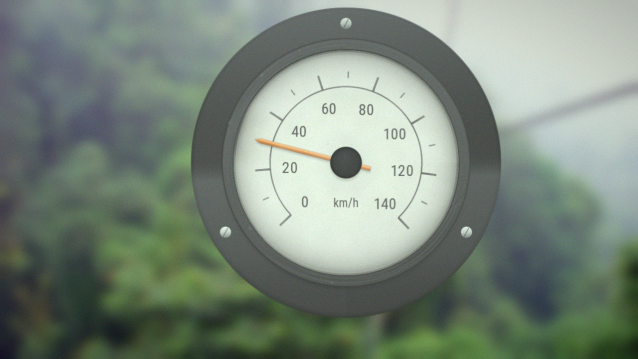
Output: value=30 unit=km/h
